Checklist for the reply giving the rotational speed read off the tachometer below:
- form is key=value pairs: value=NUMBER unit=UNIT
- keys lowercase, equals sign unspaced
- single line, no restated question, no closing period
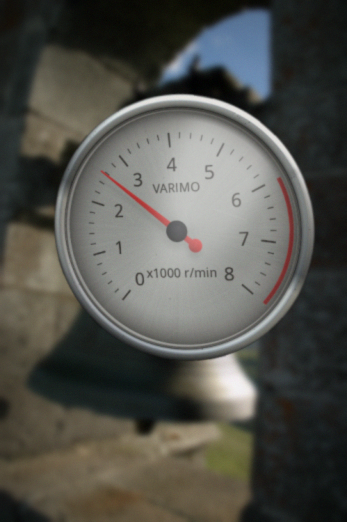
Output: value=2600 unit=rpm
